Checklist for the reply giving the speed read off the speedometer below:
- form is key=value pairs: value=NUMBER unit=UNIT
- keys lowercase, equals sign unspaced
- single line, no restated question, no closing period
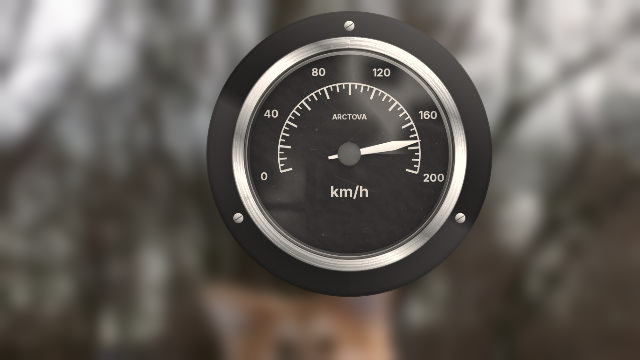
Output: value=175 unit=km/h
